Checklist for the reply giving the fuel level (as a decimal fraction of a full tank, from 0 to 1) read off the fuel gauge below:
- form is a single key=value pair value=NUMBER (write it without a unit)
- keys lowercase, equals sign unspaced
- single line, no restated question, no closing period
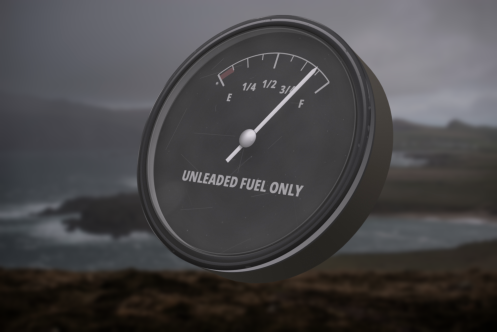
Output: value=0.875
